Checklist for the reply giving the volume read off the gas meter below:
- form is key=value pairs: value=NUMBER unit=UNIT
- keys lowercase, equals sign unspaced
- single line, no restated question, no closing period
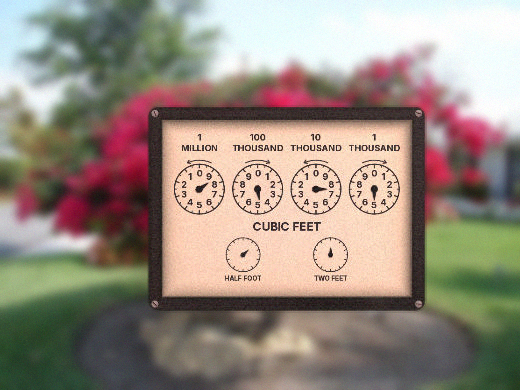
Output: value=847500 unit=ft³
